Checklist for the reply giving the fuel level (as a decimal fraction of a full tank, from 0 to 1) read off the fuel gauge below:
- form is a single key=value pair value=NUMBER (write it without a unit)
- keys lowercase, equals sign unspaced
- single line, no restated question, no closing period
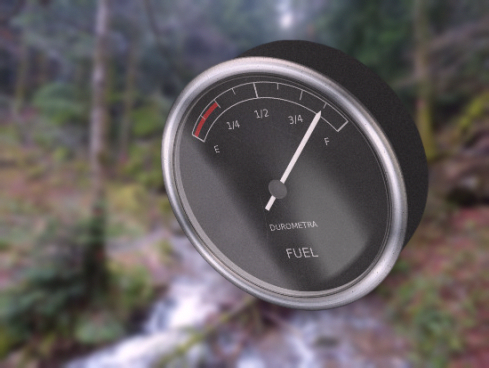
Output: value=0.875
